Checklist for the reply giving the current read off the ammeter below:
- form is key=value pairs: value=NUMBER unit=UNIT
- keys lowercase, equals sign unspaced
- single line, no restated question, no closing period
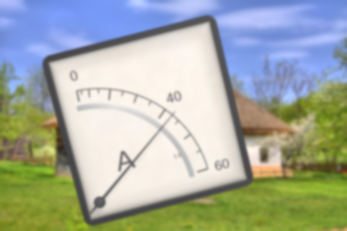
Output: value=42.5 unit=A
